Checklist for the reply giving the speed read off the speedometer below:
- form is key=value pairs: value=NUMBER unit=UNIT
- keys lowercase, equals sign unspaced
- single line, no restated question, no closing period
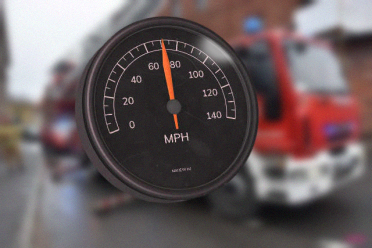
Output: value=70 unit=mph
